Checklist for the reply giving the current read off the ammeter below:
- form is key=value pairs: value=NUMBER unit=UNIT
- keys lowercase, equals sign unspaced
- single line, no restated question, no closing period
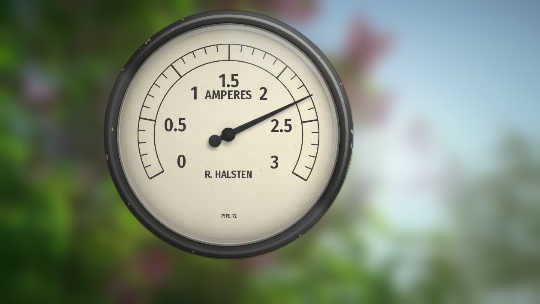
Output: value=2.3 unit=A
